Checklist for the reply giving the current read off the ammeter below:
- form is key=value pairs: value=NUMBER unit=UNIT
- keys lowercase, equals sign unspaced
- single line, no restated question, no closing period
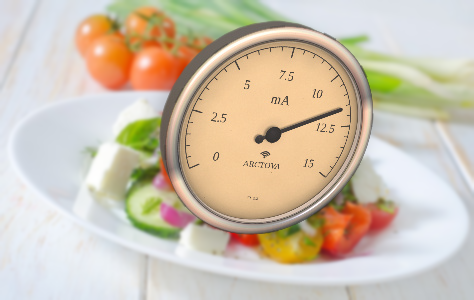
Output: value=11.5 unit=mA
